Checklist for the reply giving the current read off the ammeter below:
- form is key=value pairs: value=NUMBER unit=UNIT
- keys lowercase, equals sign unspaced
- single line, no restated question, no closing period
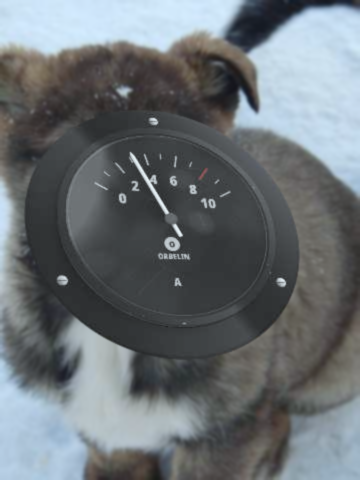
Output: value=3 unit=A
